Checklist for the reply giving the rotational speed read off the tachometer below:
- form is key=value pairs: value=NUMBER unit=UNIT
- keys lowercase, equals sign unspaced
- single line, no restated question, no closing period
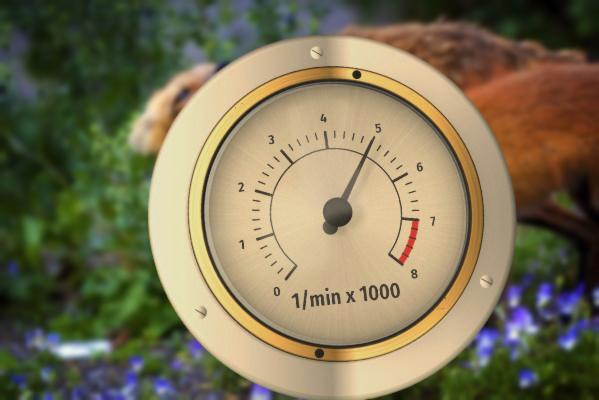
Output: value=5000 unit=rpm
